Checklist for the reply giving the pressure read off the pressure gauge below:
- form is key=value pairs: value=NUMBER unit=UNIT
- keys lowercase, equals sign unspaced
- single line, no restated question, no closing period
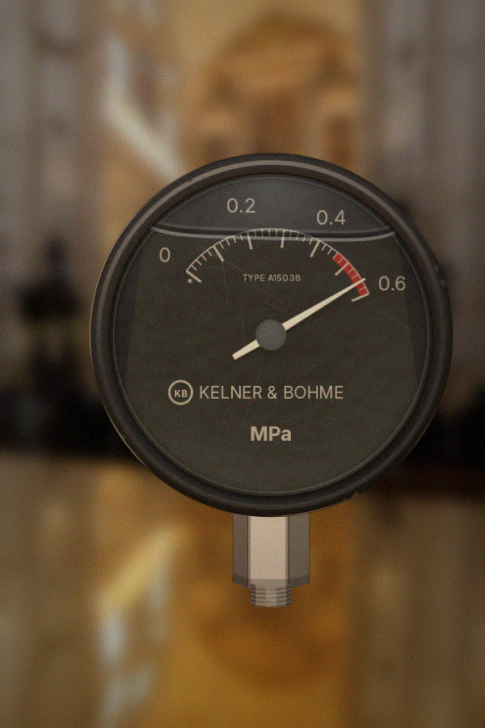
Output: value=0.56 unit=MPa
